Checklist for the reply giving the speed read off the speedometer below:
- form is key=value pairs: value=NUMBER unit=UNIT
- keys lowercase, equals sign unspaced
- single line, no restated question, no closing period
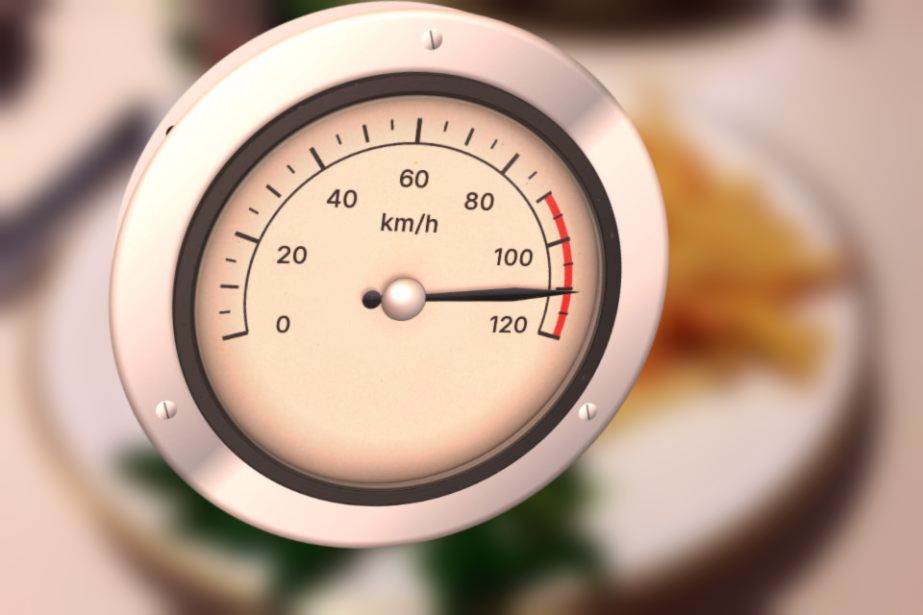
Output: value=110 unit=km/h
